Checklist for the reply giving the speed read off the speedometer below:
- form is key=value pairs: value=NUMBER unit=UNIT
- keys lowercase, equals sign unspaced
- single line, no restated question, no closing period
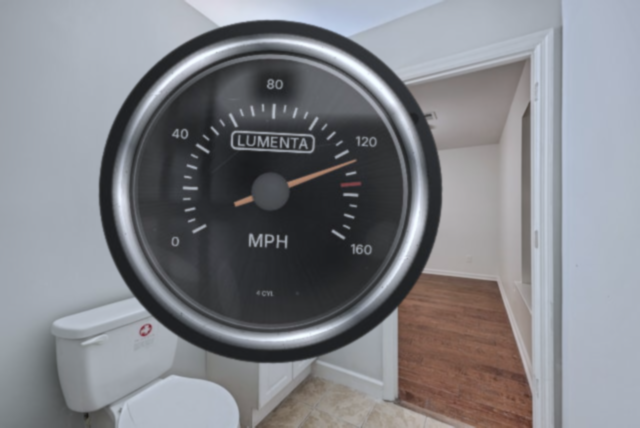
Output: value=125 unit=mph
